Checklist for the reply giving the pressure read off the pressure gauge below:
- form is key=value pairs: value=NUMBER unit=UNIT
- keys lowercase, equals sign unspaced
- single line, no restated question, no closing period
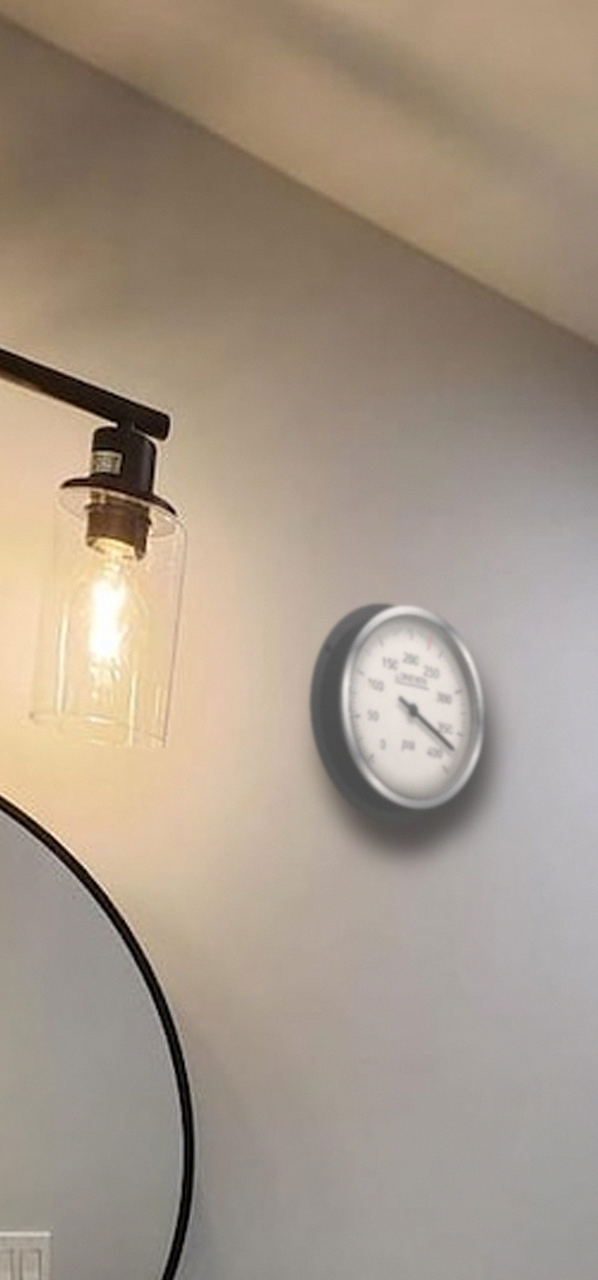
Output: value=375 unit=psi
